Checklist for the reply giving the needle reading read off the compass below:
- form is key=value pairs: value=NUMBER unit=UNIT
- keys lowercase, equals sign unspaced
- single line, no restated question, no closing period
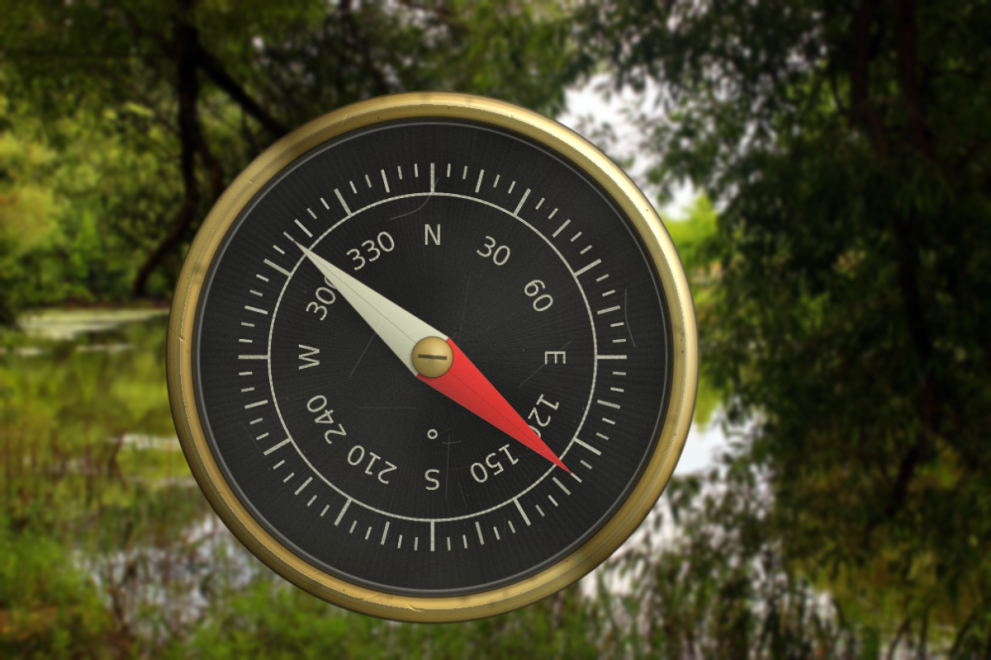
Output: value=130 unit=°
